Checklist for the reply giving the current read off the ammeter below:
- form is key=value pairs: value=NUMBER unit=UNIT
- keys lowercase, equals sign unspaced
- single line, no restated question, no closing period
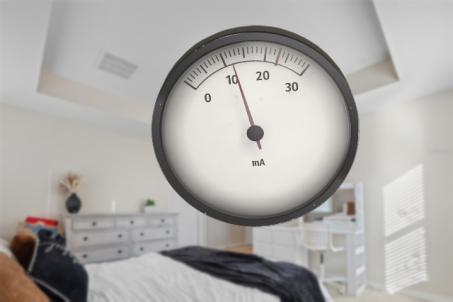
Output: value=12 unit=mA
